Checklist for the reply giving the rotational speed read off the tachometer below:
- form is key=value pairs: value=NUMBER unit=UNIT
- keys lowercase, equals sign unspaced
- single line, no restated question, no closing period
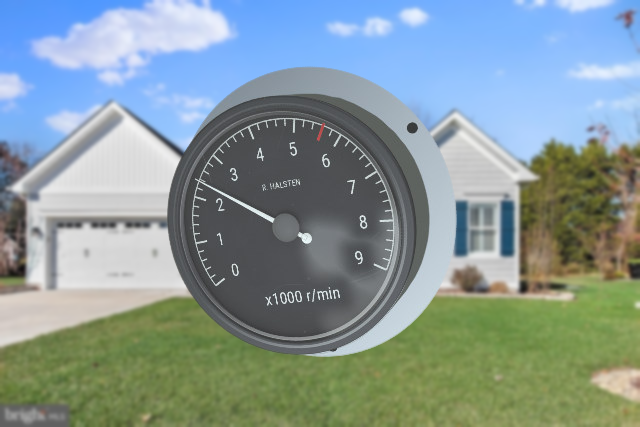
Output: value=2400 unit=rpm
